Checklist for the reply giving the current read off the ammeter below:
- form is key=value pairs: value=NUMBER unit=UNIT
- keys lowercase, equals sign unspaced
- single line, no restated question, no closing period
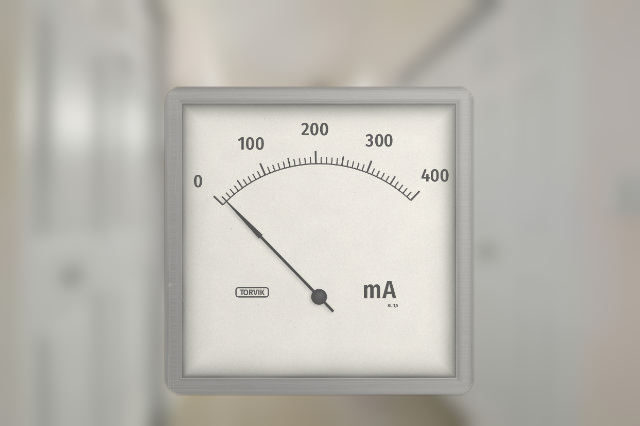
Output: value=10 unit=mA
